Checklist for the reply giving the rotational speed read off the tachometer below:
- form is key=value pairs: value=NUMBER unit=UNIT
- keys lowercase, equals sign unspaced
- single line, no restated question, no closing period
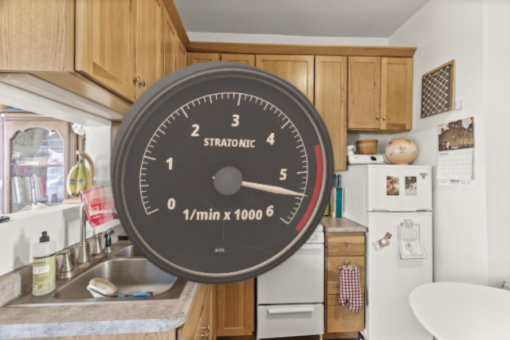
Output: value=5400 unit=rpm
